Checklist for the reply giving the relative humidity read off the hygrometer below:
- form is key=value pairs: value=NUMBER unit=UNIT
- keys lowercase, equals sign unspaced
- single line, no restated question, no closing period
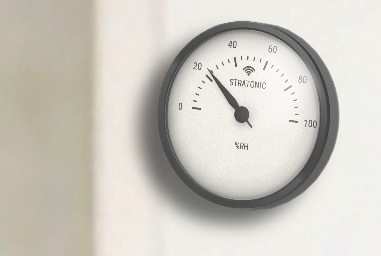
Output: value=24 unit=%
